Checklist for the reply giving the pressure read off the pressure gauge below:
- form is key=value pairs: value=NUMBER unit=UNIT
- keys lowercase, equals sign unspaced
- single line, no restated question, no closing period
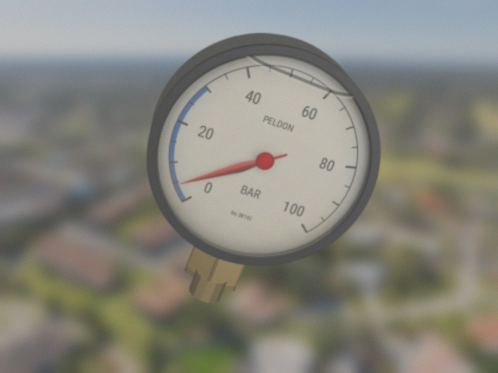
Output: value=5 unit=bar
